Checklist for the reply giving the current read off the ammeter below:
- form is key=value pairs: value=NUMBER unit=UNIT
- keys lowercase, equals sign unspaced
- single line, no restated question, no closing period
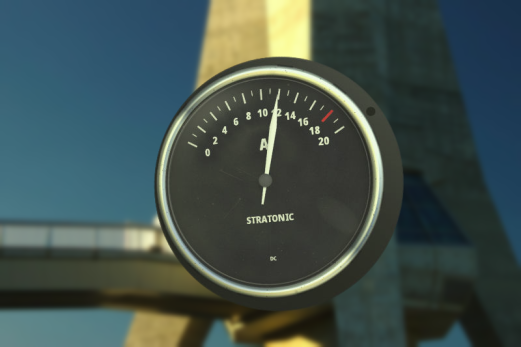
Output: value=12 unit=A
